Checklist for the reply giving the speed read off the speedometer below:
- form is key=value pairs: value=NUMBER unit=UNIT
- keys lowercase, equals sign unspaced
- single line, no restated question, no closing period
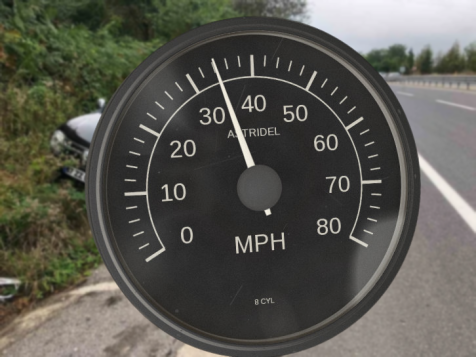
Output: value=34 unit=mph
